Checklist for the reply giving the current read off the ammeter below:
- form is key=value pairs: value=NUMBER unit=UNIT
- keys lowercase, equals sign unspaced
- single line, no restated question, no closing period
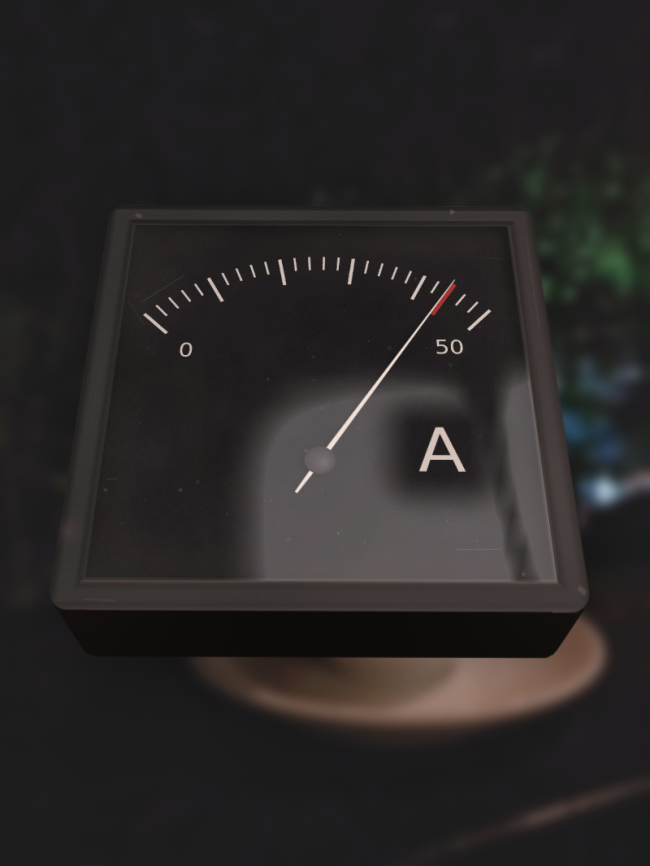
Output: value=44 unit=A
